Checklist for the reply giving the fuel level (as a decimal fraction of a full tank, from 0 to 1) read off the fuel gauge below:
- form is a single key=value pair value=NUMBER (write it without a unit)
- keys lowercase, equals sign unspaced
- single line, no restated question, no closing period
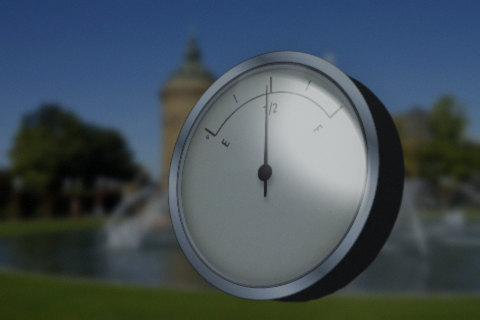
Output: value=0.5
